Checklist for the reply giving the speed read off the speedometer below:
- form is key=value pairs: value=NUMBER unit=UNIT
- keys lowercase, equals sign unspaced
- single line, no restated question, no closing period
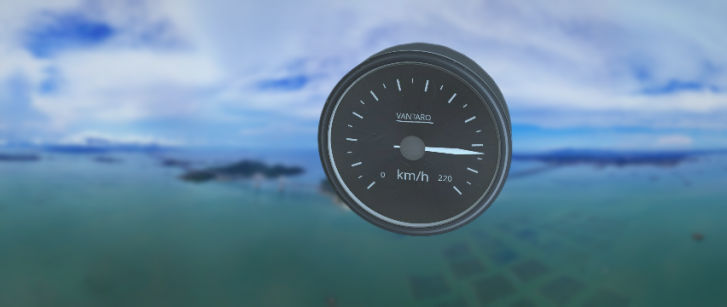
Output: value=185 unit=km/h
